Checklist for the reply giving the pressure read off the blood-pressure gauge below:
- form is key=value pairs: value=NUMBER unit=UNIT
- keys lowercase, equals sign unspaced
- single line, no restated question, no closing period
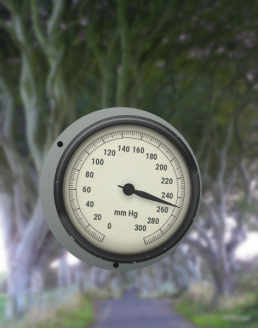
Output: value=250 unit=mmHg
